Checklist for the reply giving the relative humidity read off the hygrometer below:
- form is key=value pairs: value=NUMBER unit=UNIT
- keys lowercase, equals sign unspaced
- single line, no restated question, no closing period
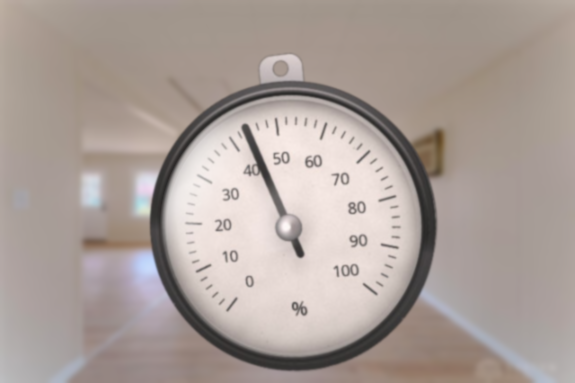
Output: value=44 unit=%
